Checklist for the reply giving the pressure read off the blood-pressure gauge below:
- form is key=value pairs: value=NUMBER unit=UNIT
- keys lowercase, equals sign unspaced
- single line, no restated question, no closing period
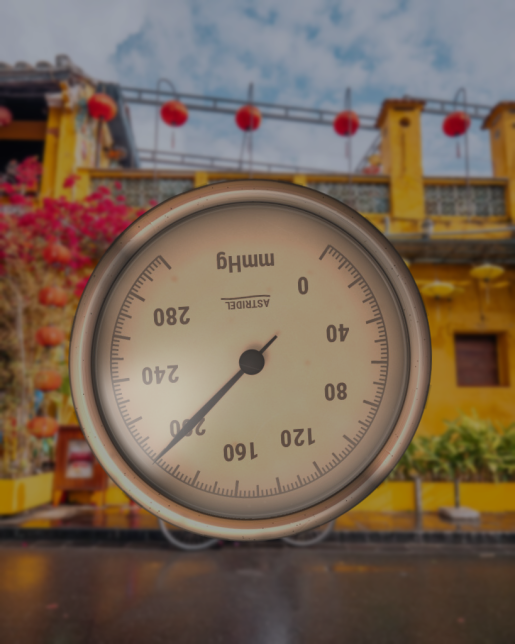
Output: value=200 unit=mmHg
